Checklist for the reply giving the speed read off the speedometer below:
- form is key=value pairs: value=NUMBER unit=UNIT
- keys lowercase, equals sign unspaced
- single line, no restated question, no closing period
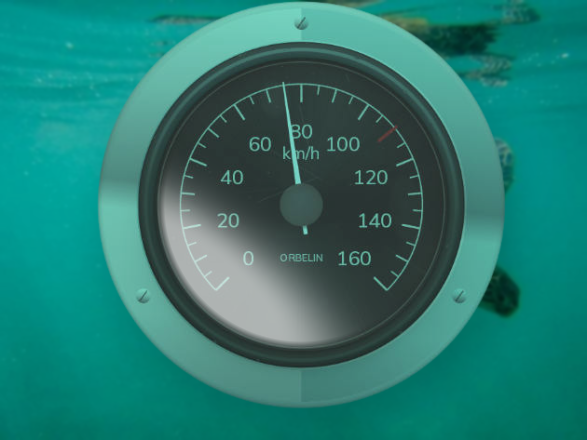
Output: value=75 unit=km/h
